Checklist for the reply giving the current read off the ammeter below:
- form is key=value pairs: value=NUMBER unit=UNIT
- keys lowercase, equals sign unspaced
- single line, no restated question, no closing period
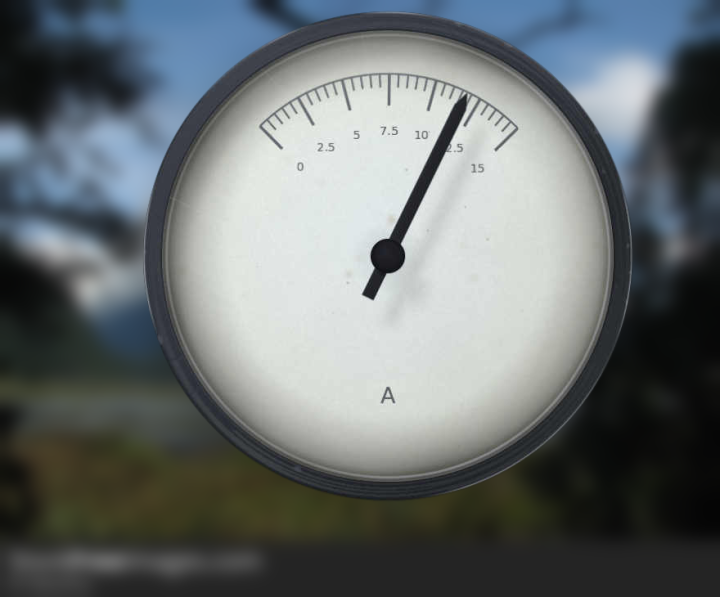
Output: value=11.75 unit=A
